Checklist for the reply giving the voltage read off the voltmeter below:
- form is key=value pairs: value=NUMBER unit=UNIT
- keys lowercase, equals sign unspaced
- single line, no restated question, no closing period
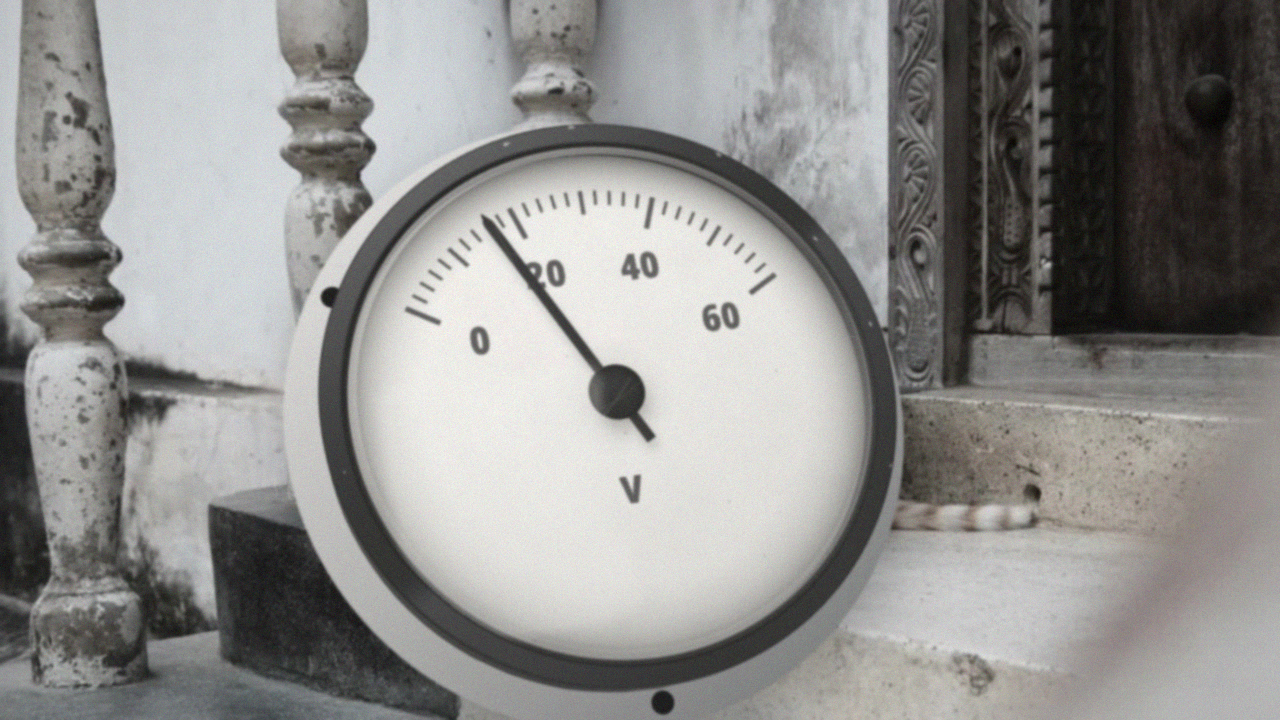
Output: value=16 unit=V
